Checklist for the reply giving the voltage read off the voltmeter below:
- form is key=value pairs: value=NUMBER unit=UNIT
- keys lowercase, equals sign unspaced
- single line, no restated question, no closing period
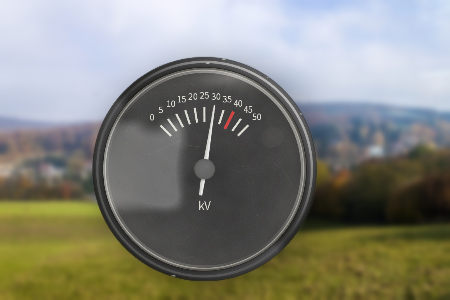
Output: value=30 unit=kV
